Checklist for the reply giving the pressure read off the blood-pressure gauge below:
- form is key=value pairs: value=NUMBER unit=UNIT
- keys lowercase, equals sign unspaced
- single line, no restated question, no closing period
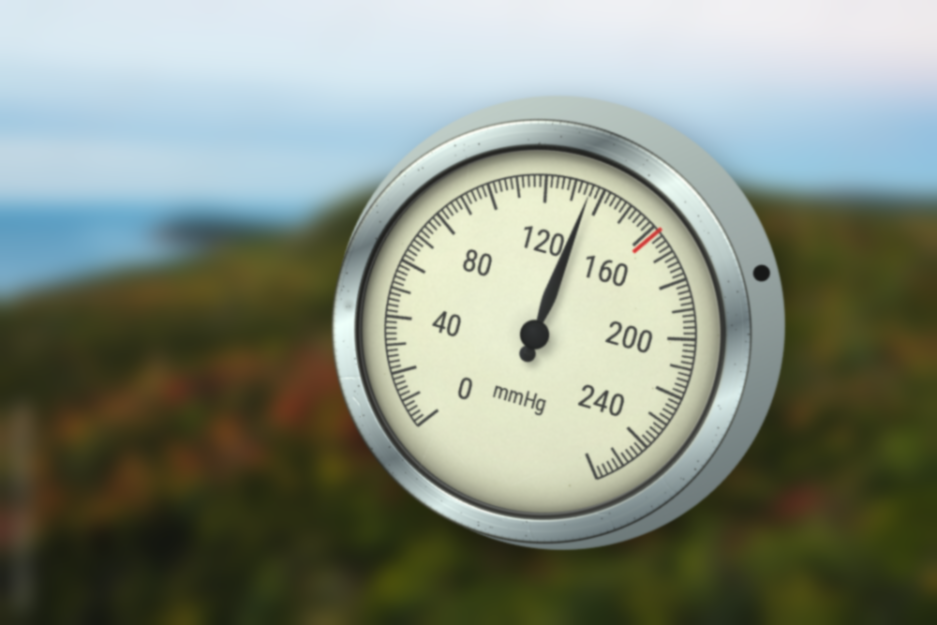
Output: value=136 unit=mmHg
